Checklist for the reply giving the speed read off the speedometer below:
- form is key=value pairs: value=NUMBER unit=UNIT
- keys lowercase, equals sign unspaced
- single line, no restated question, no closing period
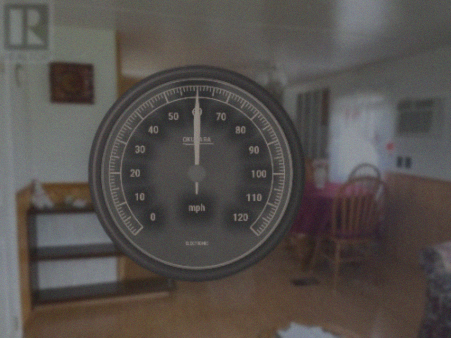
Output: value=60 unit=mph
